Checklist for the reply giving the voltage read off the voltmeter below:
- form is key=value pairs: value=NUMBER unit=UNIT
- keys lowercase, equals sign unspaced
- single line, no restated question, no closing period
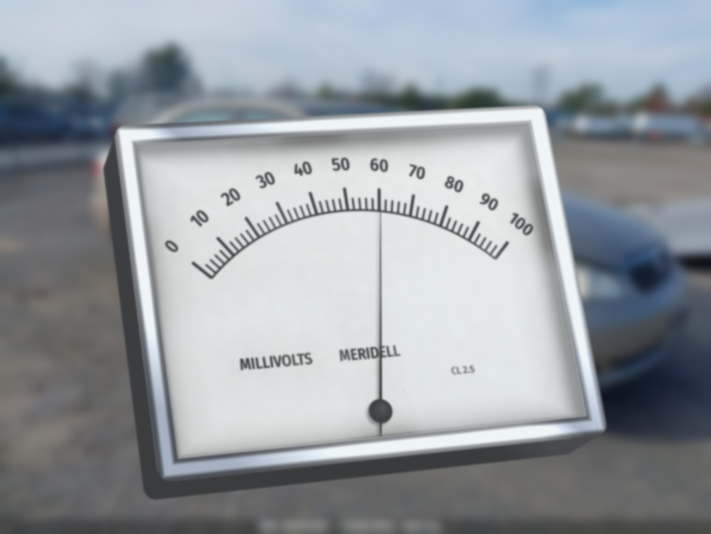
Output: value=60 unit=mV
